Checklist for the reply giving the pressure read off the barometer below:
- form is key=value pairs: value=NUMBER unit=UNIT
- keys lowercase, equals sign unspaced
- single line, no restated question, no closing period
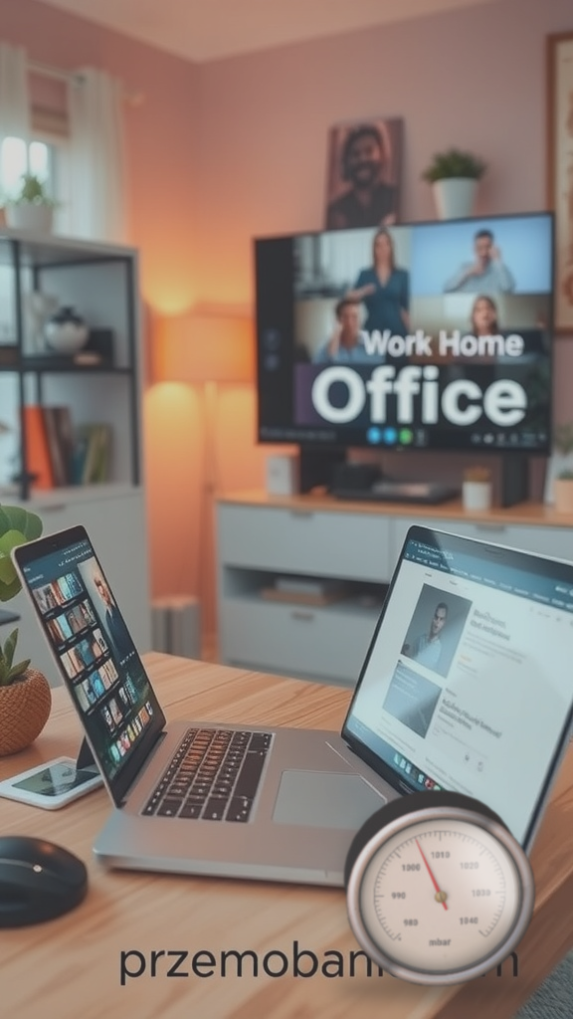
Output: value=1005 unit=mbar
